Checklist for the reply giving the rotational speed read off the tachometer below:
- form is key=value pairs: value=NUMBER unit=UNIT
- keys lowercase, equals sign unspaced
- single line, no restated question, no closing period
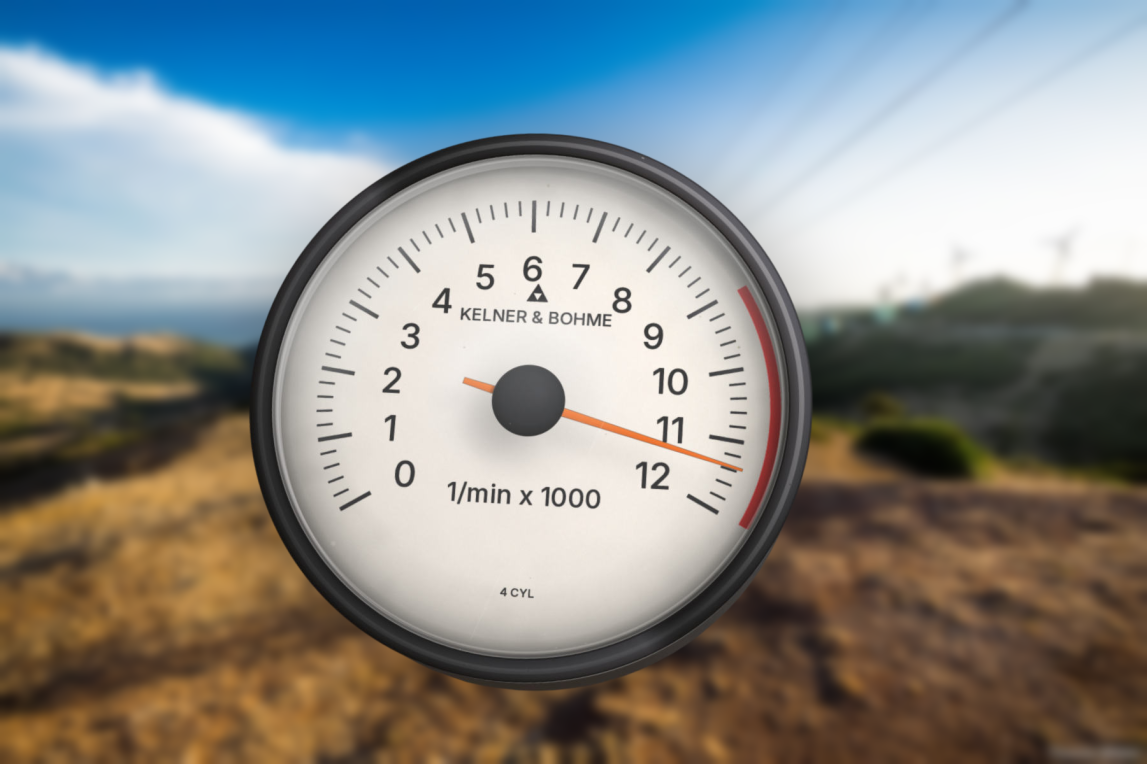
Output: value=11400 unit=rpm
